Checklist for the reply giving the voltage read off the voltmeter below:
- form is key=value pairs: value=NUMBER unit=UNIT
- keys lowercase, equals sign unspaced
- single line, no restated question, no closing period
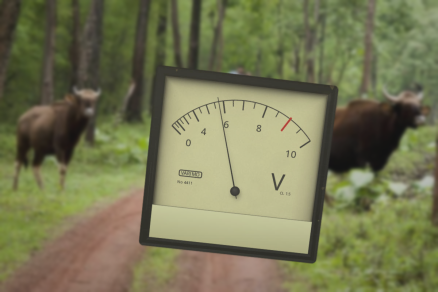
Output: value=5.75 unit=V
